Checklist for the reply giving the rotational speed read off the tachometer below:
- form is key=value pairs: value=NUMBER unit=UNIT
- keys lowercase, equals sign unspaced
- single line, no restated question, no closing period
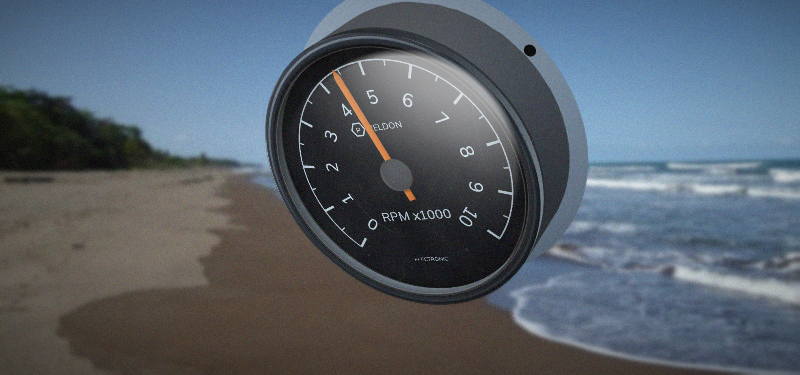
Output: value=4500 unit=rpm
